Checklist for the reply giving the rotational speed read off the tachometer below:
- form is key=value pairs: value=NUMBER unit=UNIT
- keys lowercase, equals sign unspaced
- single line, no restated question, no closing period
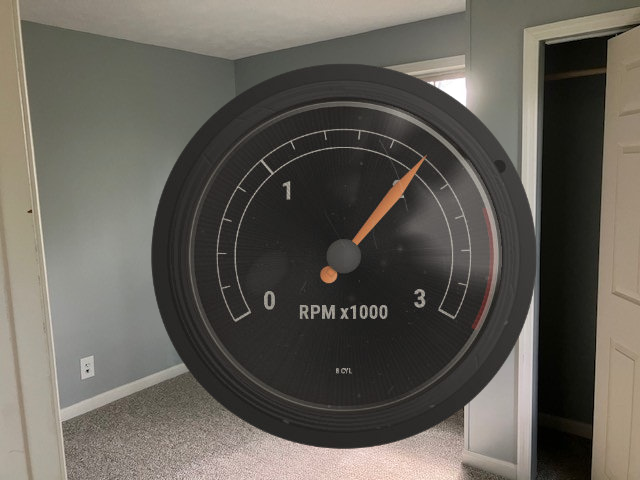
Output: value=2000 unit=rpm
